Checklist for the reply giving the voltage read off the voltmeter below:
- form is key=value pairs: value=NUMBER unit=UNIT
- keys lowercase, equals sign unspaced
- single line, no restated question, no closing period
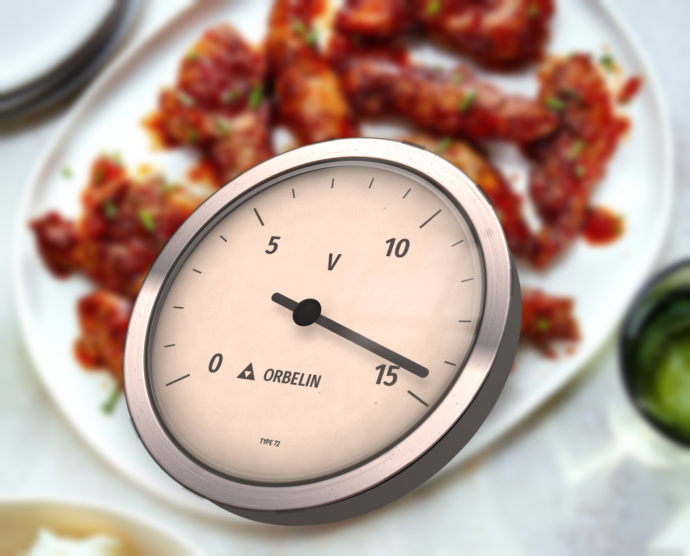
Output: value=14.5 unit=V
